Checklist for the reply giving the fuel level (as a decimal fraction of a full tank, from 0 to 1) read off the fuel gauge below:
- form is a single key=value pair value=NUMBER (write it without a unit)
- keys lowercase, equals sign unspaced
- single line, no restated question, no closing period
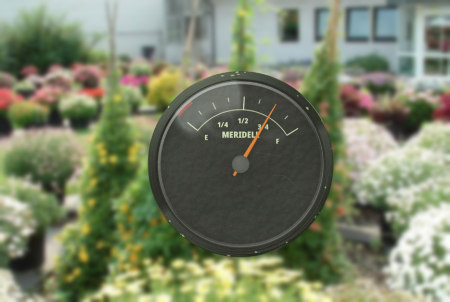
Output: value=0.75
